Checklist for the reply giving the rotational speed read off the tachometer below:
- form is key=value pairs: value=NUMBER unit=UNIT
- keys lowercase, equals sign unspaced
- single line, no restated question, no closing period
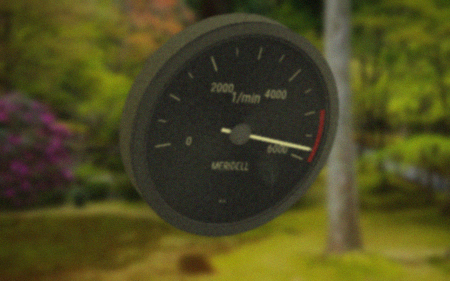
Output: value=5750 unit=rpm
